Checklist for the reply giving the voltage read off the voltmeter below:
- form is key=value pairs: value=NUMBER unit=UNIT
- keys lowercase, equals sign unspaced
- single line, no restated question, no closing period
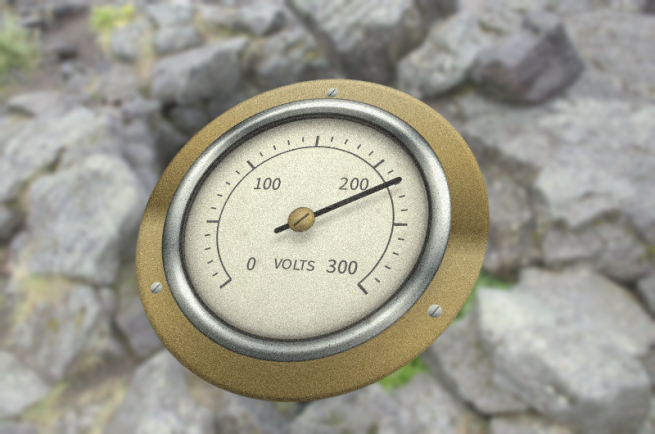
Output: value=220 unit=V
